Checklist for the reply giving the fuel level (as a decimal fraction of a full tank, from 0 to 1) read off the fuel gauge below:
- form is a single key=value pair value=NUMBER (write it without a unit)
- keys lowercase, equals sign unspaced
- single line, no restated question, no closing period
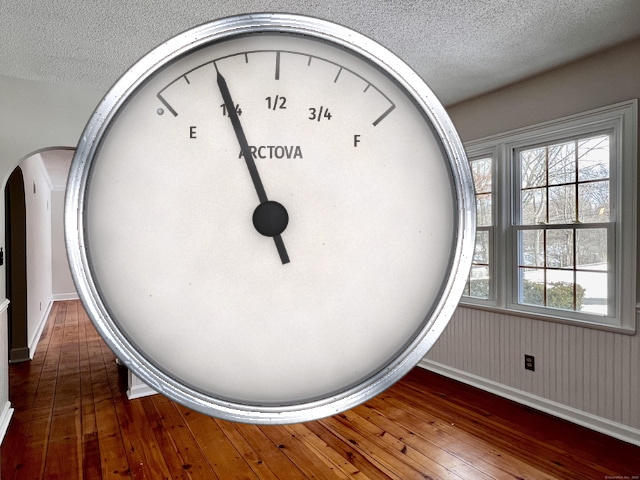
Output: value=0.25
